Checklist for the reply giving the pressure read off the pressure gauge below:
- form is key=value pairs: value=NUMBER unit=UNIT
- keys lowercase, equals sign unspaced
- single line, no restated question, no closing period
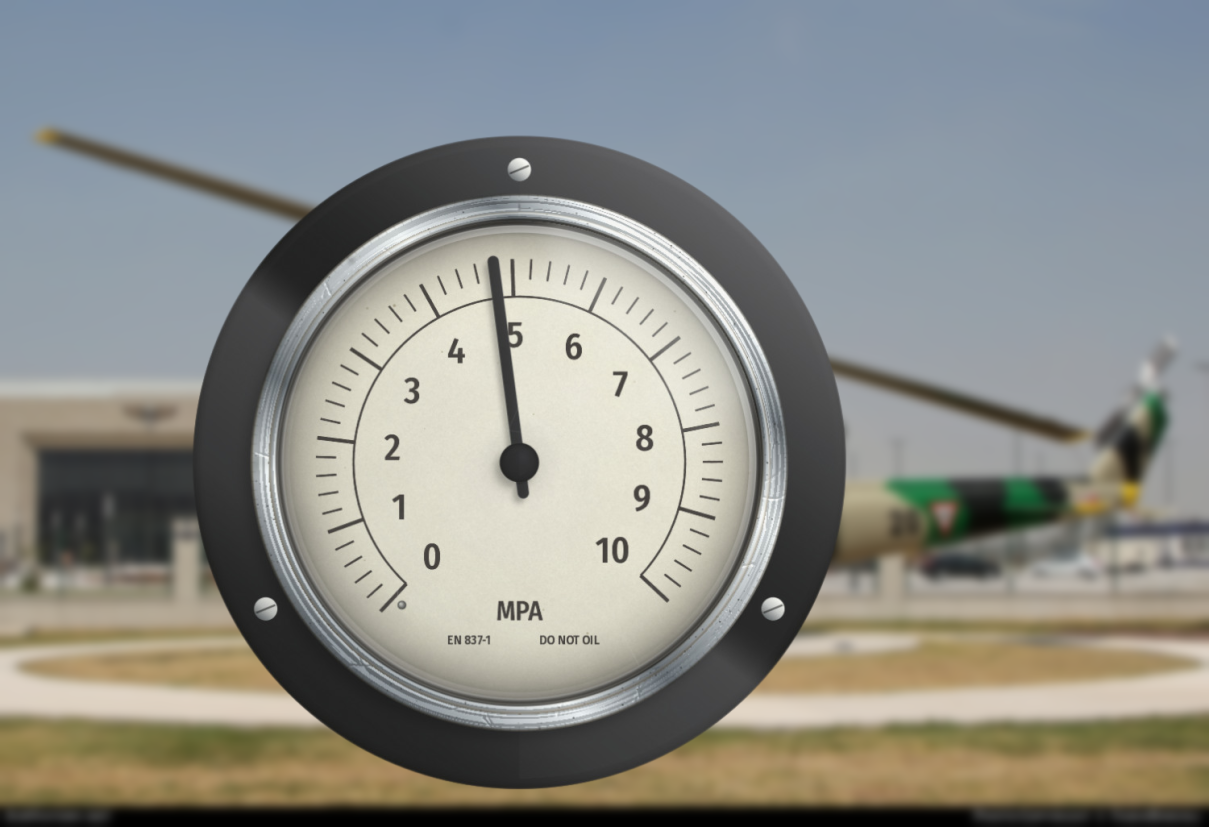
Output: value=4.8 unit=MPa
